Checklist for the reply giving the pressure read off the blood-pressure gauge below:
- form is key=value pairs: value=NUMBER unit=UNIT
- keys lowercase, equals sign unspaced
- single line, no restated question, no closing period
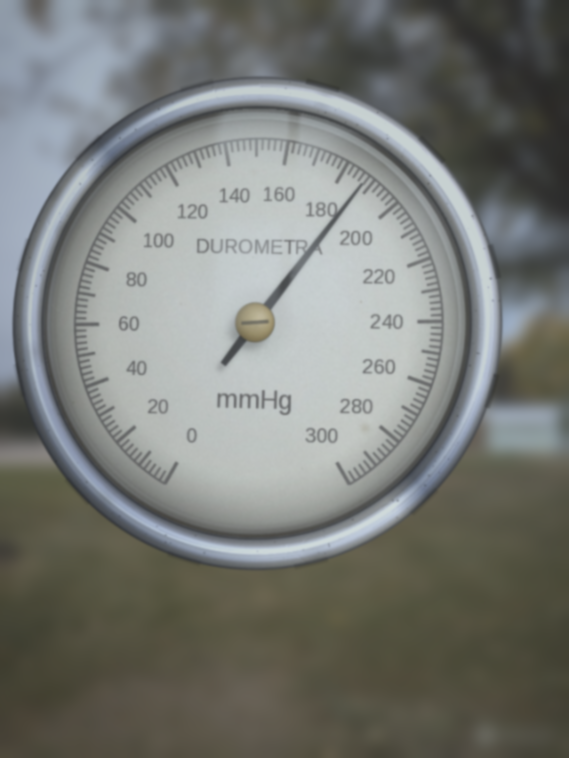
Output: value=188 unit=mmHg
